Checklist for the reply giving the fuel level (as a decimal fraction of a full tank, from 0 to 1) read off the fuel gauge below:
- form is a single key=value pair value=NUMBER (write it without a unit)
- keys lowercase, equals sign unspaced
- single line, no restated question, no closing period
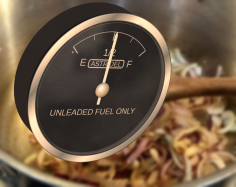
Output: value=0.5
